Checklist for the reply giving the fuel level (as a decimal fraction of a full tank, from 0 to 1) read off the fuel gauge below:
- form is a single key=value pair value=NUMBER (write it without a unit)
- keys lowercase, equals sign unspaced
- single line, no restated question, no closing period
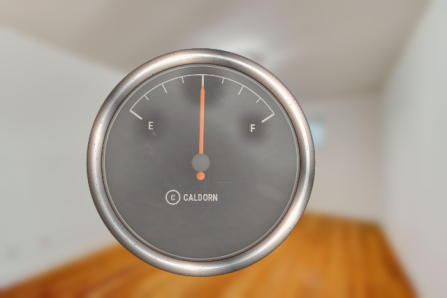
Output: value=0.5
